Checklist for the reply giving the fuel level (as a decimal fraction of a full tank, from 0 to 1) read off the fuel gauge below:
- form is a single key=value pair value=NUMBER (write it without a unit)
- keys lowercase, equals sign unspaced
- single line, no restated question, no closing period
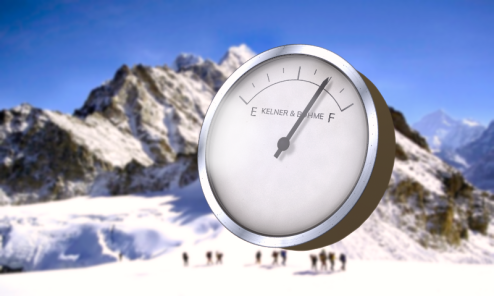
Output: value=0.75
